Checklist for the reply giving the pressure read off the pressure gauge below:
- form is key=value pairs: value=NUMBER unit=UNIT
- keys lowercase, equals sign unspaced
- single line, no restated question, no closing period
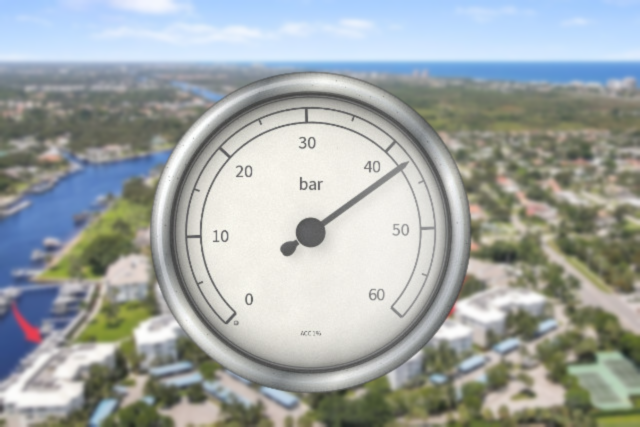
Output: value=42.5 unit=bar
